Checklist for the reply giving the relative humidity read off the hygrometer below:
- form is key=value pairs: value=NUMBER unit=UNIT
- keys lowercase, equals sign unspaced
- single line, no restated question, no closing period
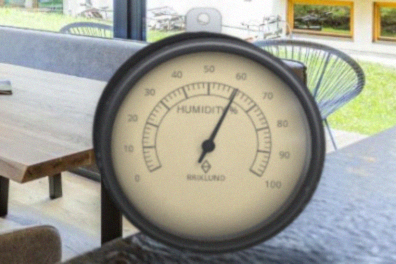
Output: value=60 unit=%
